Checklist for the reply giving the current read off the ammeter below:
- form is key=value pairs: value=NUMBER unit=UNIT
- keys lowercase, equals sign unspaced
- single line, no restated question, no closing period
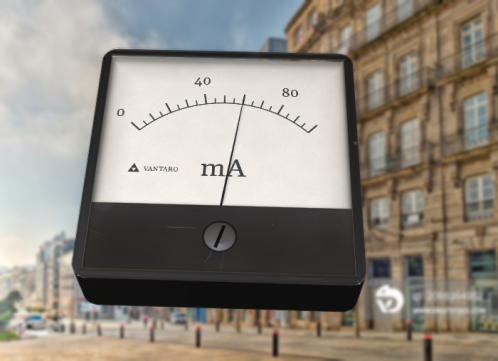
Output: value=60 unit=mA
